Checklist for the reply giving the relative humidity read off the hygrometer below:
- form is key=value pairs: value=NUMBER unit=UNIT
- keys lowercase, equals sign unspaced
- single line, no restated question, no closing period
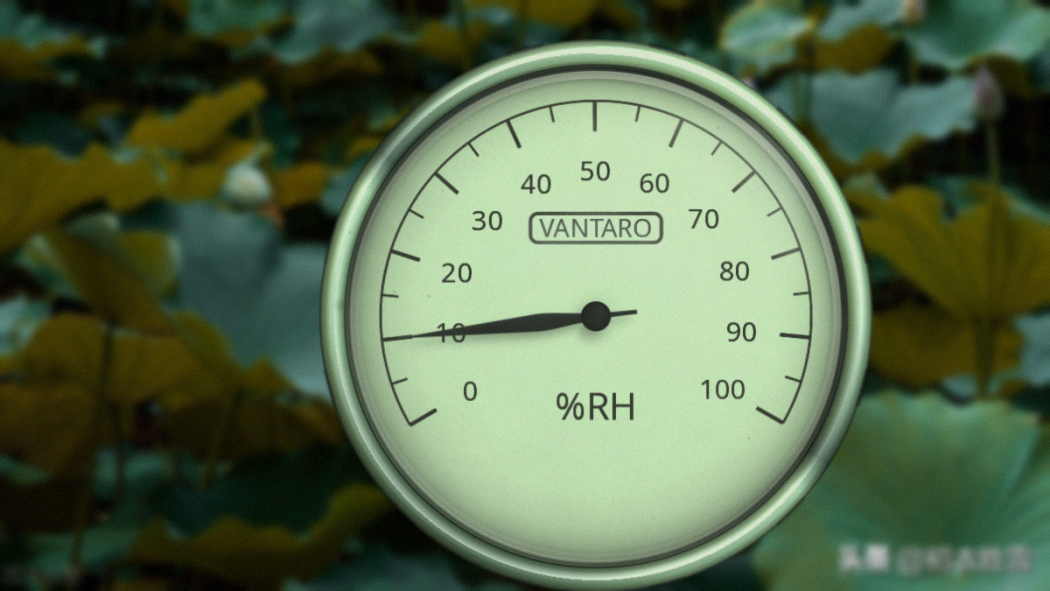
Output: value=10 unit=%
